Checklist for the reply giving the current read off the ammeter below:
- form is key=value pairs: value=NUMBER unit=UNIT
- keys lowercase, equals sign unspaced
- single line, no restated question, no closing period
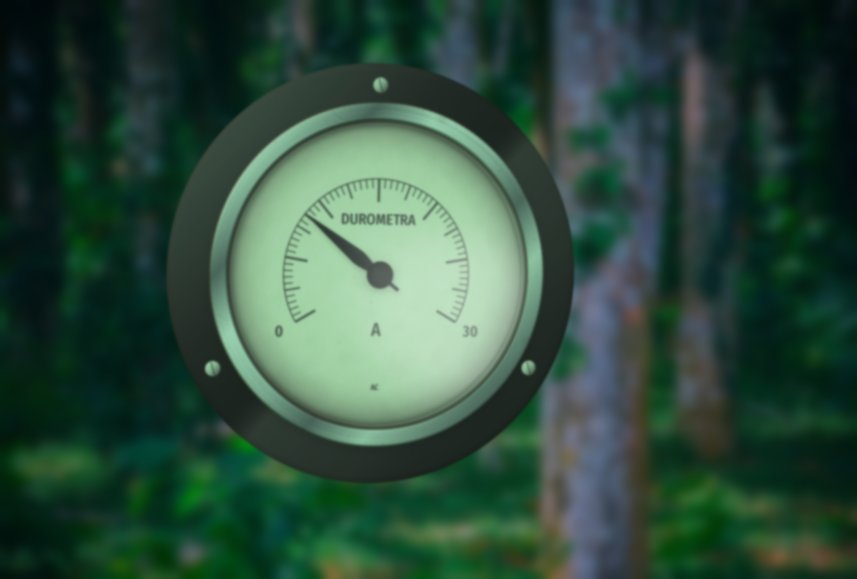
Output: value=8.5 unit=A
